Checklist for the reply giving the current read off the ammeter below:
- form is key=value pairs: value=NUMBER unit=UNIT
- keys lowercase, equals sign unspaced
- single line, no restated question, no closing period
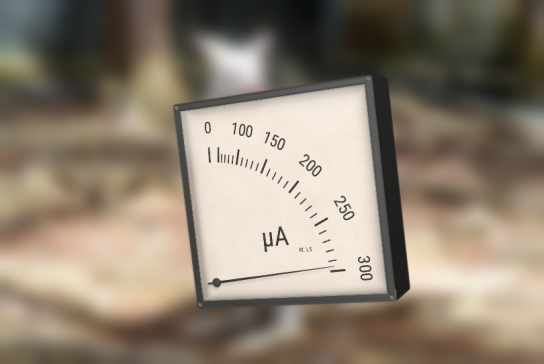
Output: value=295 unit=µA
